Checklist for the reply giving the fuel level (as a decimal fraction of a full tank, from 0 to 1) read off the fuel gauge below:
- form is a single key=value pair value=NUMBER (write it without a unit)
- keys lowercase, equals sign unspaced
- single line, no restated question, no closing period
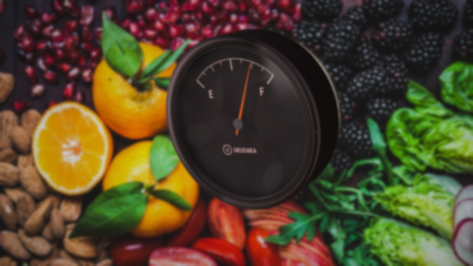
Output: value=0.75
